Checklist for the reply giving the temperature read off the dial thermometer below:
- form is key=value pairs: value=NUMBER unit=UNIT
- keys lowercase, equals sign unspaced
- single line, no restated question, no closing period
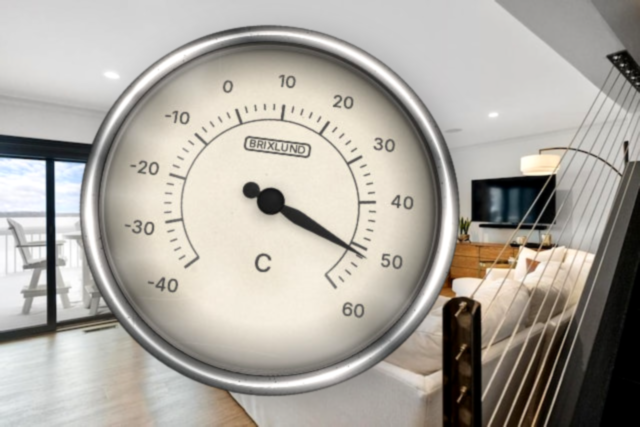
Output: value=52 unit=°C
